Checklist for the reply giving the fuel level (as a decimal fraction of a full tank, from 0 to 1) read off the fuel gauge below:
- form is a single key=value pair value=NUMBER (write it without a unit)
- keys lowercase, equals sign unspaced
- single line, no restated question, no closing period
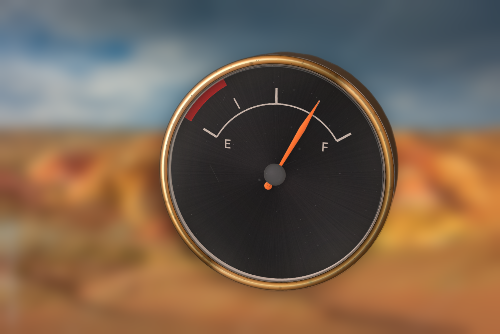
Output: value=0.75
